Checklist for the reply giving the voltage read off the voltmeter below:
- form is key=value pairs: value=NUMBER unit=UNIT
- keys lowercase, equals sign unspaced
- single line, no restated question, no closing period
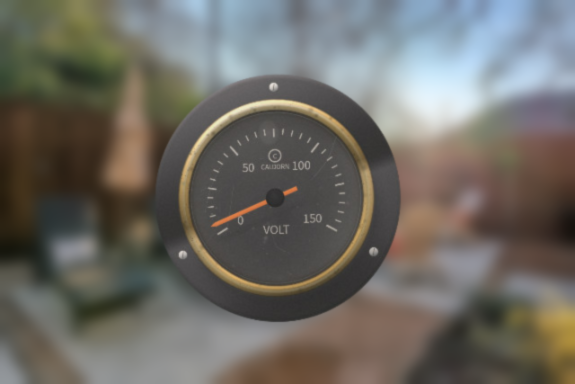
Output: value=5 unit=V
